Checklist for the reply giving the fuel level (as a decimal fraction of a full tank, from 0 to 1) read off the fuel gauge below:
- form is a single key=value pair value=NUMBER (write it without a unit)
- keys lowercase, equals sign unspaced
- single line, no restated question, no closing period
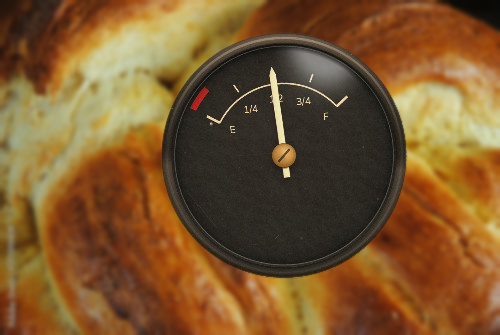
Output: value=0.5
